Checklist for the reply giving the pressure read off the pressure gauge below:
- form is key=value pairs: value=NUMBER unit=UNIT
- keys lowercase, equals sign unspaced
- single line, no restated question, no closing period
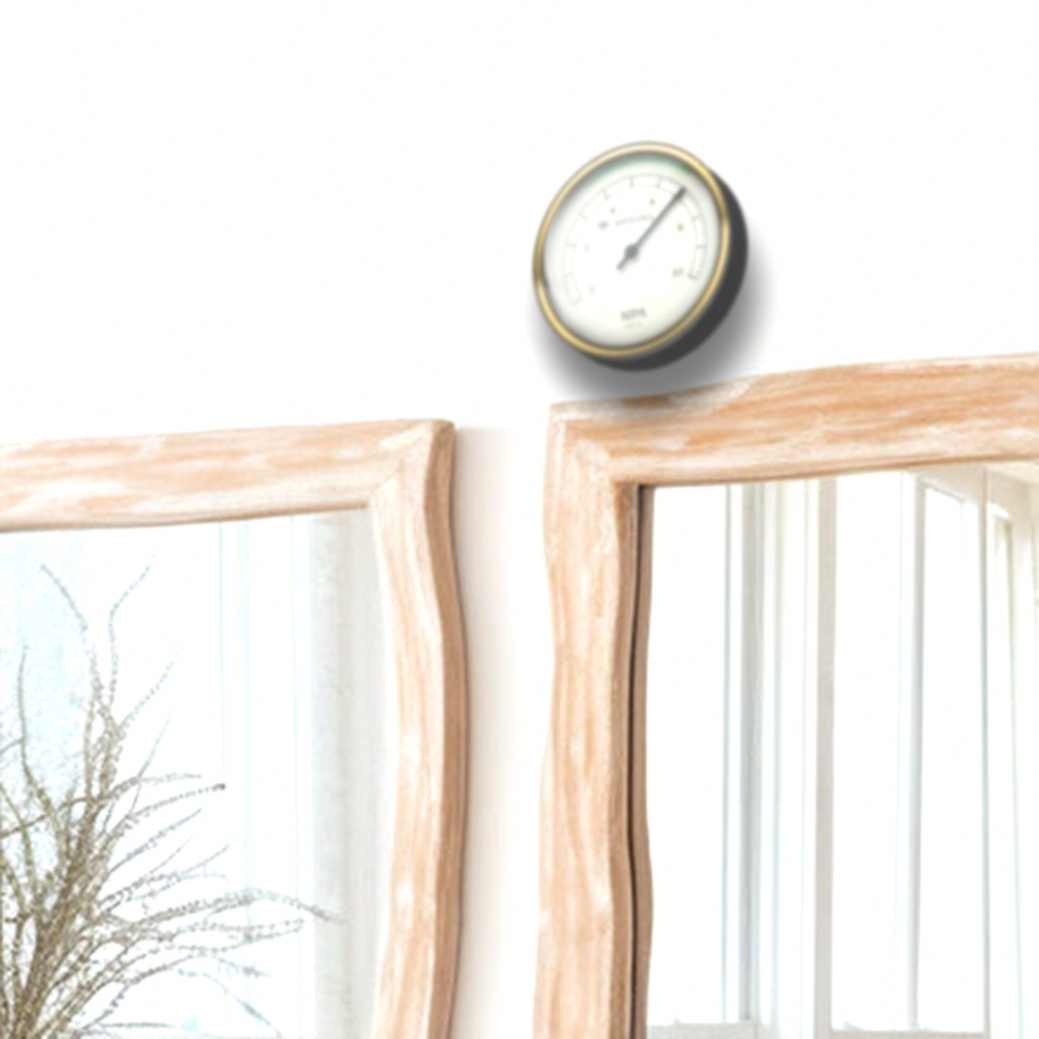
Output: value=7 unit=MPa
